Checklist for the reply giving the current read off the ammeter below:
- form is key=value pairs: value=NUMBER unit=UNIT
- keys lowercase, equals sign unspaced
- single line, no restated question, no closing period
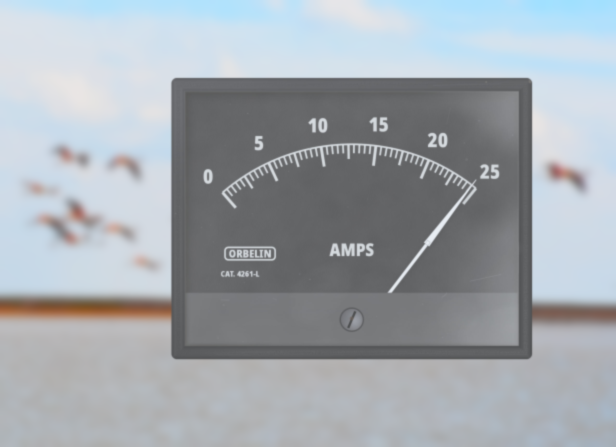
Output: value=24.5 unit=A
